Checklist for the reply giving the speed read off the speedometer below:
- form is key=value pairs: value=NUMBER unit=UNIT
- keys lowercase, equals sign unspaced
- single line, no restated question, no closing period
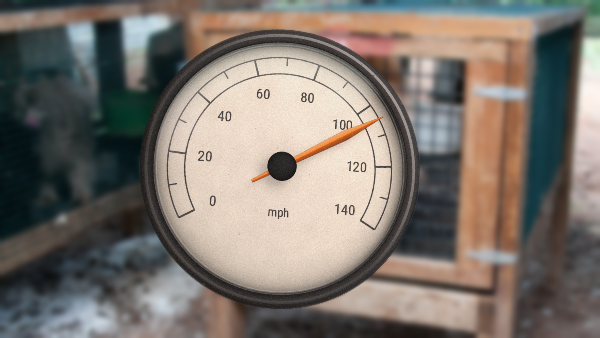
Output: value=105 unit=mph
